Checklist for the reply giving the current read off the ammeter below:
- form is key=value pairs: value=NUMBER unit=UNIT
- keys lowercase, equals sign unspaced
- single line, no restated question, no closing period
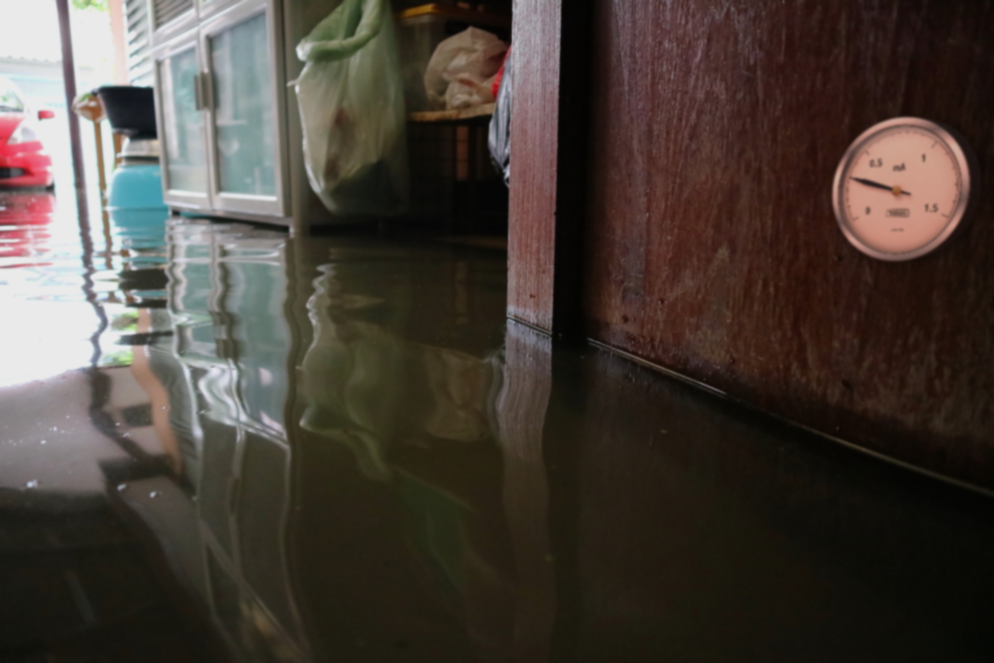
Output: value=0.3 unit=mA
